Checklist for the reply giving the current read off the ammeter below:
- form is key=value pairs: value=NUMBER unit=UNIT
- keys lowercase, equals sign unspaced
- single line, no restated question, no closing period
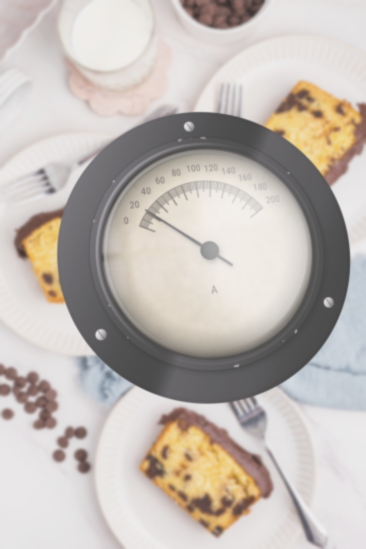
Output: value=20 unit=A
